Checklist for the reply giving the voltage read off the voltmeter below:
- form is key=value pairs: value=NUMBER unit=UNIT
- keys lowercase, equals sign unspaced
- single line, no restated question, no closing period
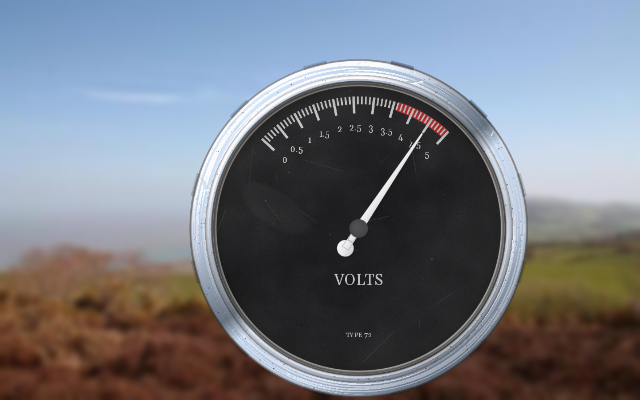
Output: value=4.5 unit=V
